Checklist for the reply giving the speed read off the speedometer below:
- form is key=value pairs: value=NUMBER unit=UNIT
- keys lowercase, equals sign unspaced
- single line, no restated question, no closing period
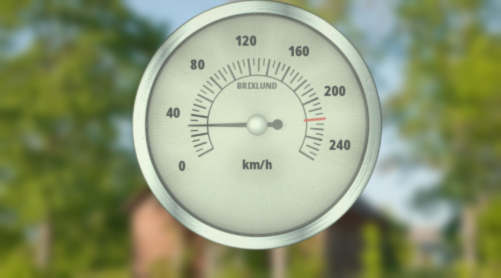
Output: value=30 unit=km/h
